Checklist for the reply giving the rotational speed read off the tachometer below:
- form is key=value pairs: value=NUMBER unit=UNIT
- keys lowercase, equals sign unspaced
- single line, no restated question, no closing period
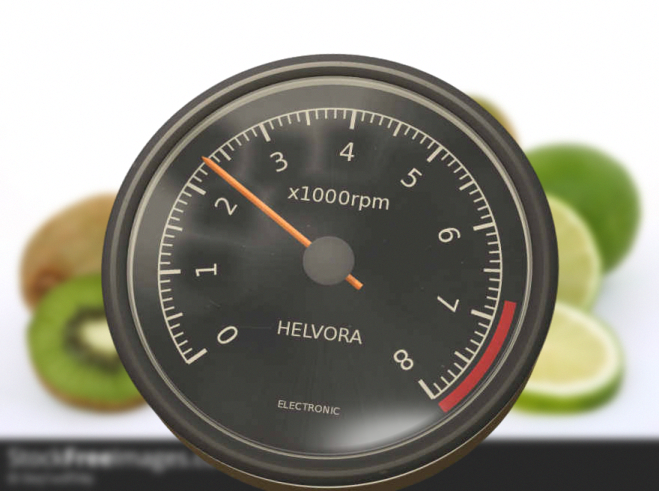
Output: value=2300 unit=rpm
